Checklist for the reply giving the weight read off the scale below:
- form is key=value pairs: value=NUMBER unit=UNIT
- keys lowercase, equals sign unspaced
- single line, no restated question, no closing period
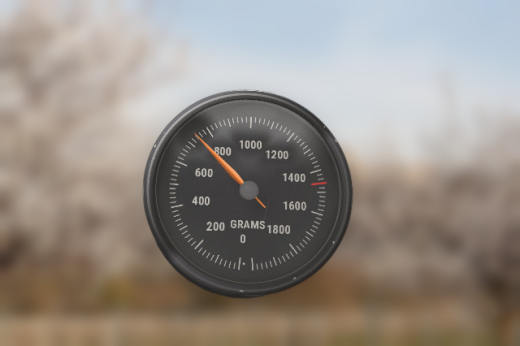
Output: value=740 unit=g
